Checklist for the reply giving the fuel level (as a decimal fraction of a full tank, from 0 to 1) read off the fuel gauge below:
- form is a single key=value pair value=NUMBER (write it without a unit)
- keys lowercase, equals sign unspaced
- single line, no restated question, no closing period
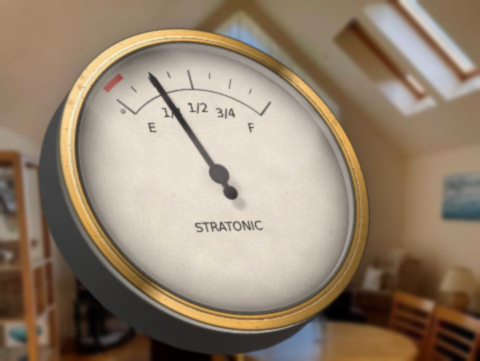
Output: value=0.25
